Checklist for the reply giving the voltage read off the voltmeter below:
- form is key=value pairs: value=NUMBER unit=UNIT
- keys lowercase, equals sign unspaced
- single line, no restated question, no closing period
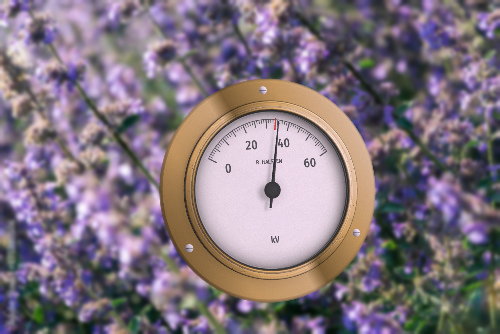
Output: value=35 unit=kV
